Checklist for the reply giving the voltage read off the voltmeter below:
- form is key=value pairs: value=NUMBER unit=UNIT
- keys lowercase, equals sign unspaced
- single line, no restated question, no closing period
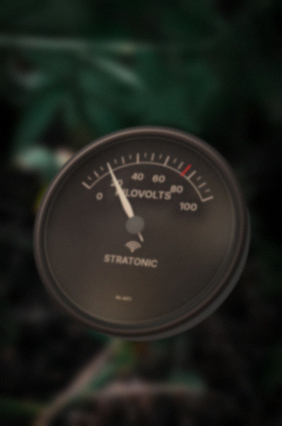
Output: value=20 unit=kV
